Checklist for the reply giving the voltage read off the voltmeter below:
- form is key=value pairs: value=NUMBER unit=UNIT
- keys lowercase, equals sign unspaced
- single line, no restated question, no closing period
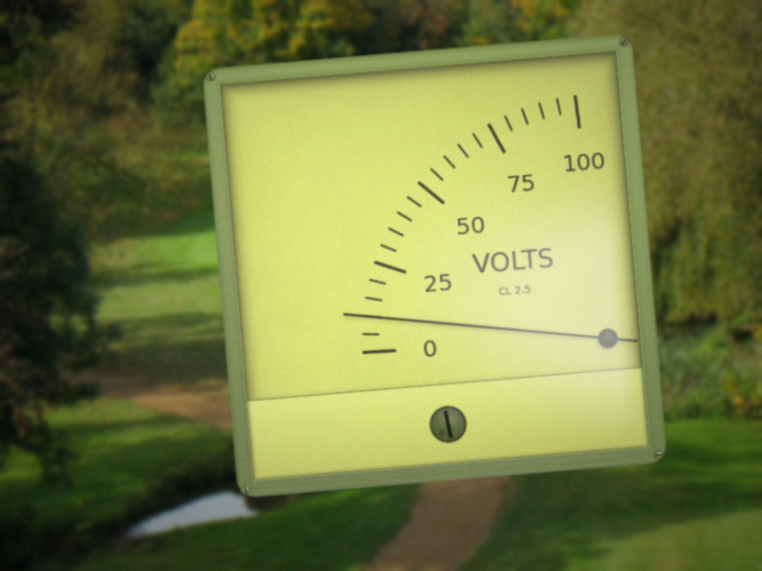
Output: value=10 unit=V
